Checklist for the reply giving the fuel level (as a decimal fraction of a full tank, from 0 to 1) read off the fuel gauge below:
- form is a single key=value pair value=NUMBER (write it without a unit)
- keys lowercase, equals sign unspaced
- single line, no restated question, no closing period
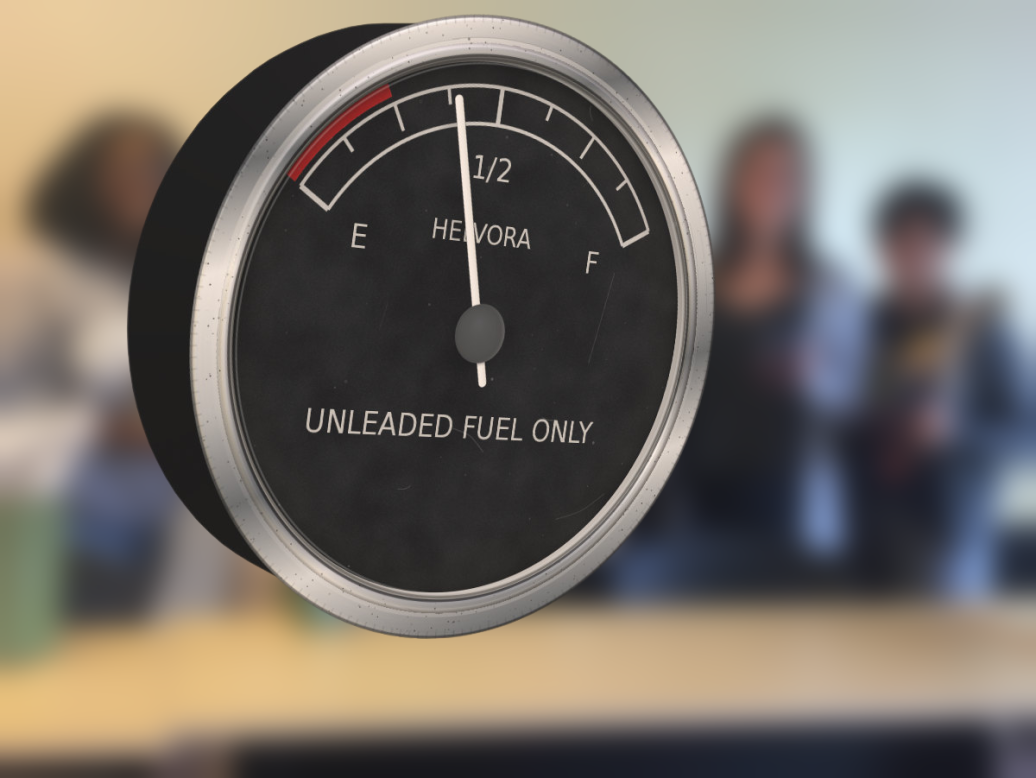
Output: value=0.375
